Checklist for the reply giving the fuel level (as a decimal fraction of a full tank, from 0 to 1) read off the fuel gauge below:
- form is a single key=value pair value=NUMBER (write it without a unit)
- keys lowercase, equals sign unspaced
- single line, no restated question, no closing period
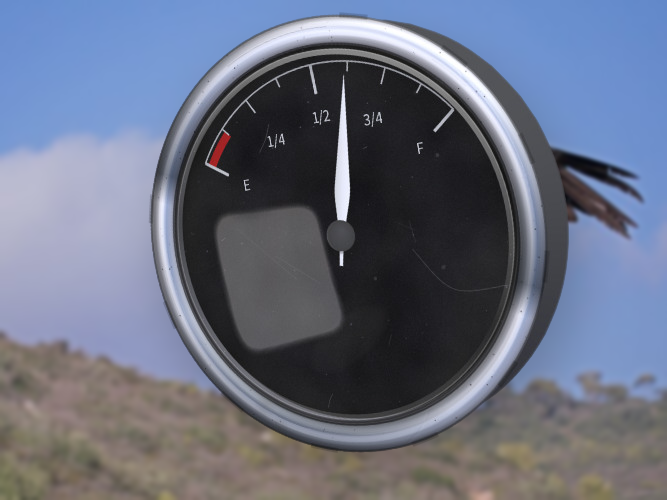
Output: value=0.625
